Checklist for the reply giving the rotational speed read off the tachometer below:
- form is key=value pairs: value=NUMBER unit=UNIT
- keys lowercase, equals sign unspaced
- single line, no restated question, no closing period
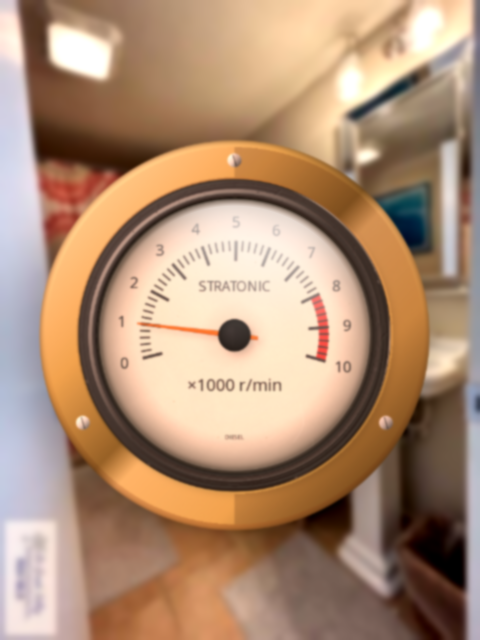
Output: value=1000 unit=rpm
